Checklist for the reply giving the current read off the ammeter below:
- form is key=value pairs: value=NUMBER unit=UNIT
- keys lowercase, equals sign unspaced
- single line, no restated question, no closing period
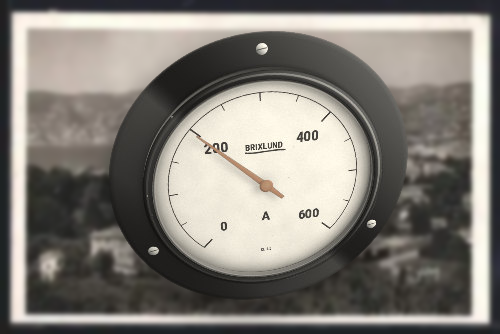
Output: value=200 unit=A
